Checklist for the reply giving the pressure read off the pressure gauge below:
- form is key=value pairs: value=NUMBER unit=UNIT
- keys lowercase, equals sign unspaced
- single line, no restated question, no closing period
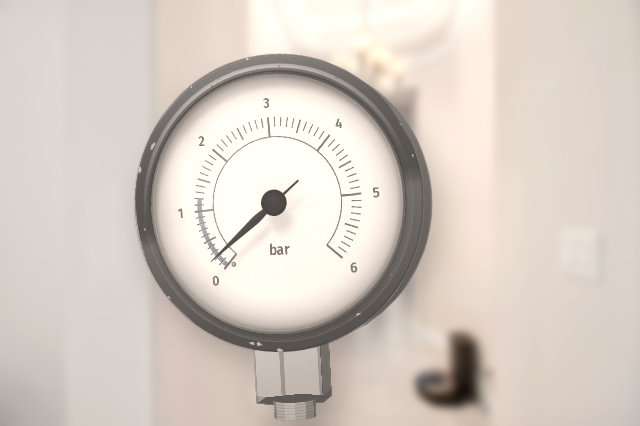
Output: value=0.2 unit=bar
